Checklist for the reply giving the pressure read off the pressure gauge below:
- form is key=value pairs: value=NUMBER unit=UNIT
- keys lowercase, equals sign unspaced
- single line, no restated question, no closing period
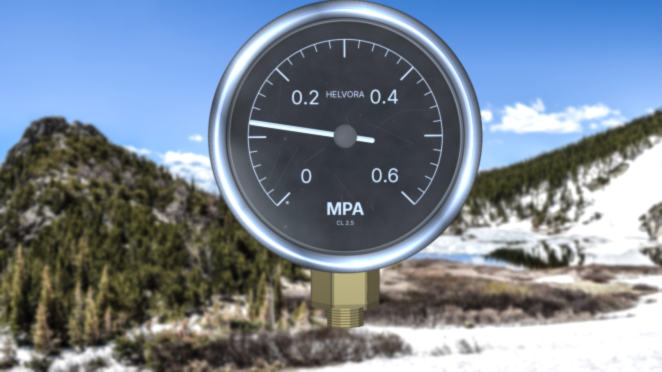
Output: value=0.12 unit=MPa
